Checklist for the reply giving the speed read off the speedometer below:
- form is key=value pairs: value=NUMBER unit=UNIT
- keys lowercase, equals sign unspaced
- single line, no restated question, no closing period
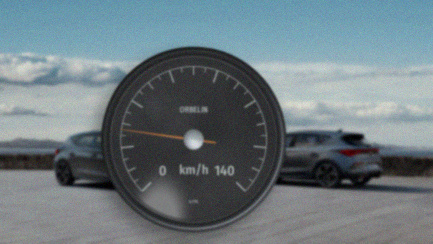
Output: value=27.5 unit=km/h
